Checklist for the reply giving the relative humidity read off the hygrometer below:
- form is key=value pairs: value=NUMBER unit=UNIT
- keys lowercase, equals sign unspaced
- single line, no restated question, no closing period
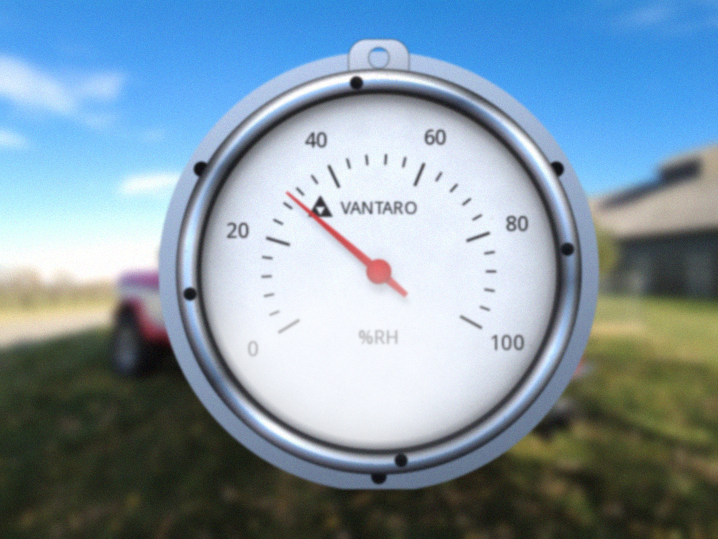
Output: value=30 unit=%
